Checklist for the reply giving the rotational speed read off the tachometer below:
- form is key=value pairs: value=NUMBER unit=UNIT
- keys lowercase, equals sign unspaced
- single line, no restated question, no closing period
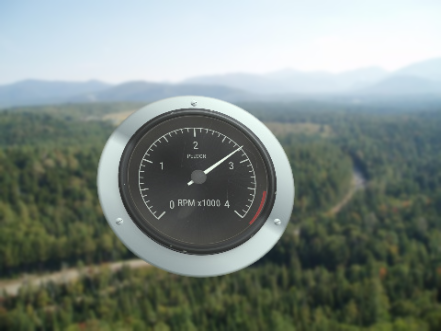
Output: value=2800 unit=rpm
